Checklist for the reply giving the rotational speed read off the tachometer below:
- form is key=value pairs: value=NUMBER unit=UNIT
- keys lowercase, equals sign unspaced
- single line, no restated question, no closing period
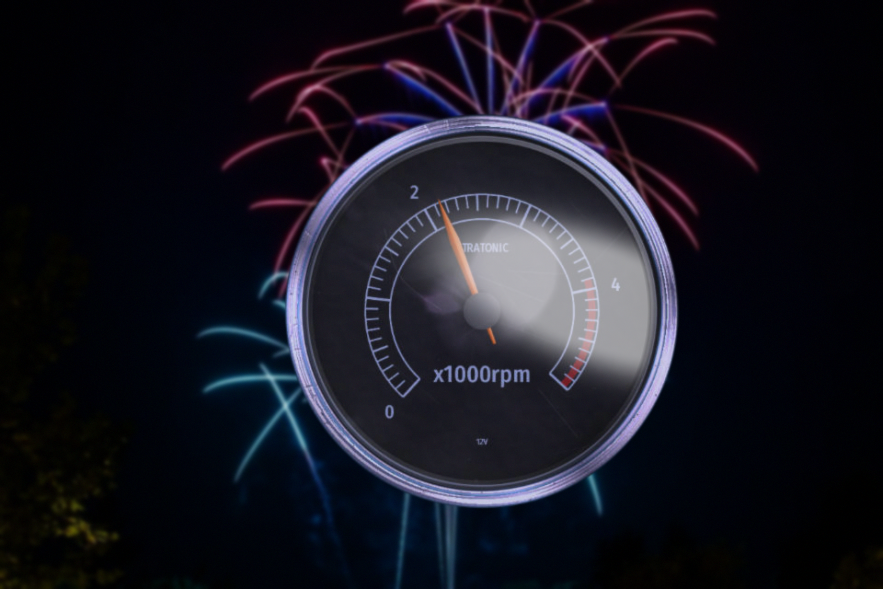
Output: value=2150 unit=rpm
